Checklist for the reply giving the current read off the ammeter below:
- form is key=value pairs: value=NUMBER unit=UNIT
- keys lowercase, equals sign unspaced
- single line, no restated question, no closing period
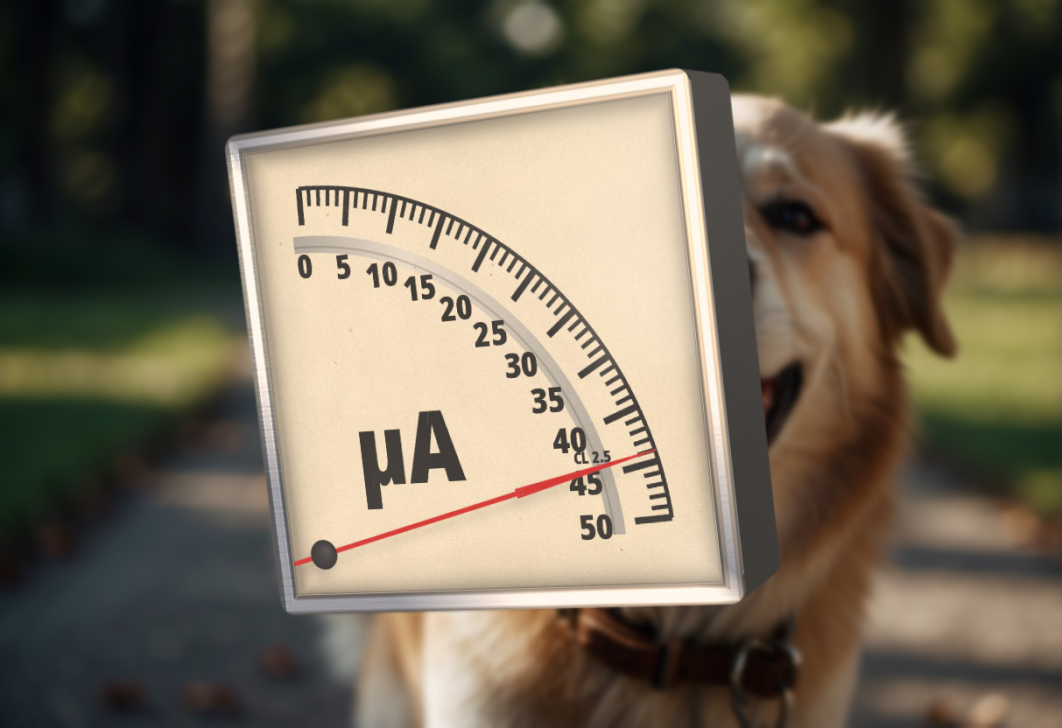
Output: value=44 unit=µA
